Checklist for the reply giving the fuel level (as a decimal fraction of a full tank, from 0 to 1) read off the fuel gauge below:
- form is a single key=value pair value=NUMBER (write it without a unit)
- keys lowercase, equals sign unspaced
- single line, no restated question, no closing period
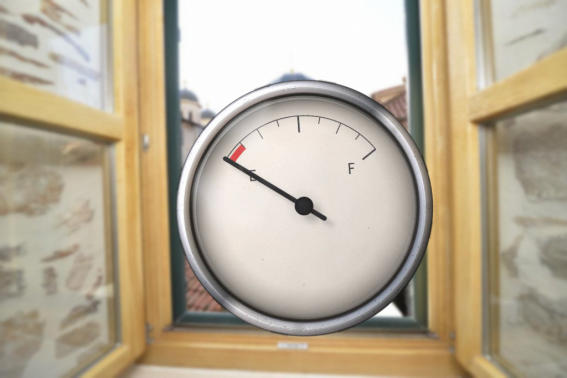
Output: value=0
